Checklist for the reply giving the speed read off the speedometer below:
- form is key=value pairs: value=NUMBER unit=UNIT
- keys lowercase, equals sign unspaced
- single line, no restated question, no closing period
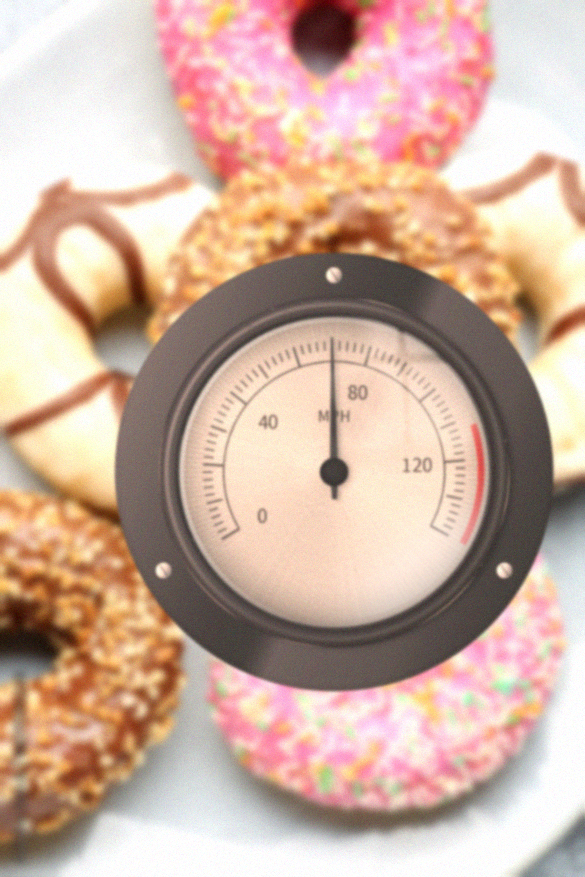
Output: value=70 unit=mph
